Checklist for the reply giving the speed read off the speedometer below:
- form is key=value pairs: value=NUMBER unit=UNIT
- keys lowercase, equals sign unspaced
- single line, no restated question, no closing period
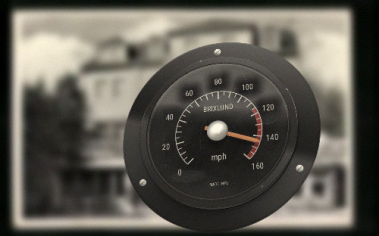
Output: value=145 unit=mph
